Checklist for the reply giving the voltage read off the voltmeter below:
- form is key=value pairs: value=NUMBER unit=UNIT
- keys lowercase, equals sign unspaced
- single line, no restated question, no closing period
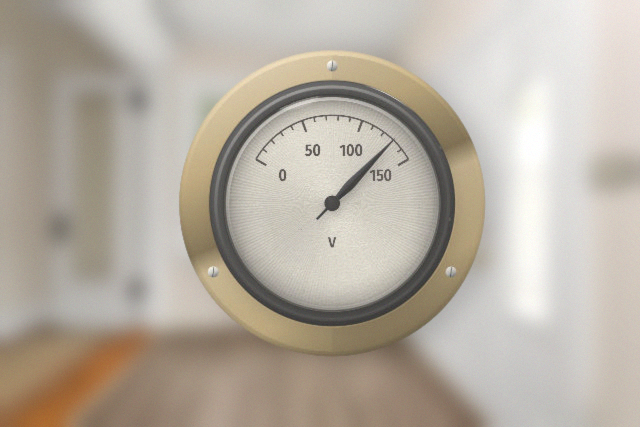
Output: value=130 unit=V
